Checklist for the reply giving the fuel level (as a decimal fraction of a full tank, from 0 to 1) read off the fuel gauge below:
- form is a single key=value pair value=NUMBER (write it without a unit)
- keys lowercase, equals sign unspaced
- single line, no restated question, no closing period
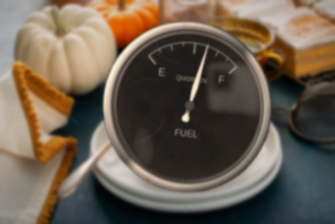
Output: value=0.625
